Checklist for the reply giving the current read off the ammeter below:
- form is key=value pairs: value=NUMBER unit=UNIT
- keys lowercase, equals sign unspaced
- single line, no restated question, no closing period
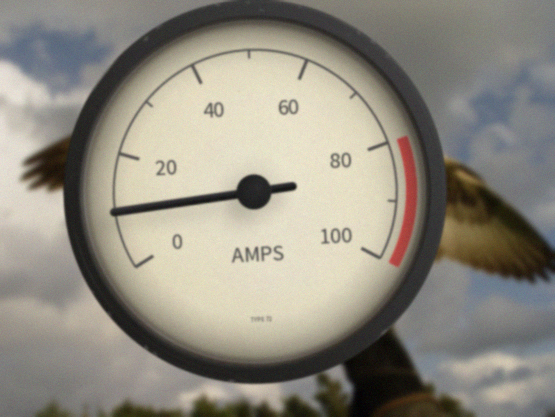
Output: value=10 unit=A
